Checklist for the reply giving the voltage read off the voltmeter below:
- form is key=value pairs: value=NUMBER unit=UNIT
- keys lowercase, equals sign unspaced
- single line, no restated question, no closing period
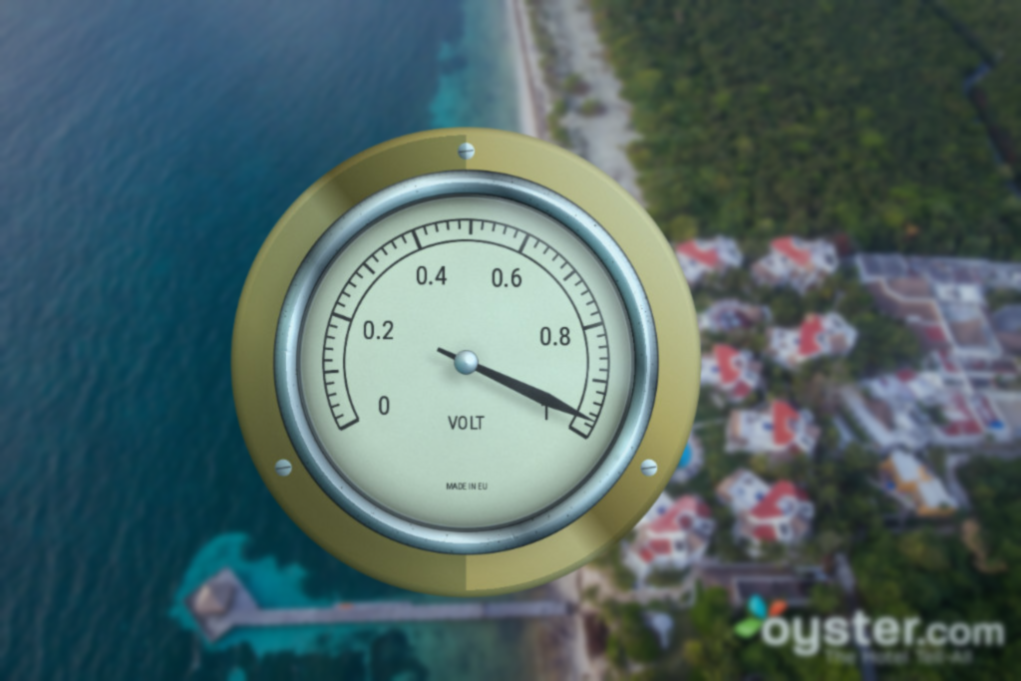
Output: value=0.97 unit=V
